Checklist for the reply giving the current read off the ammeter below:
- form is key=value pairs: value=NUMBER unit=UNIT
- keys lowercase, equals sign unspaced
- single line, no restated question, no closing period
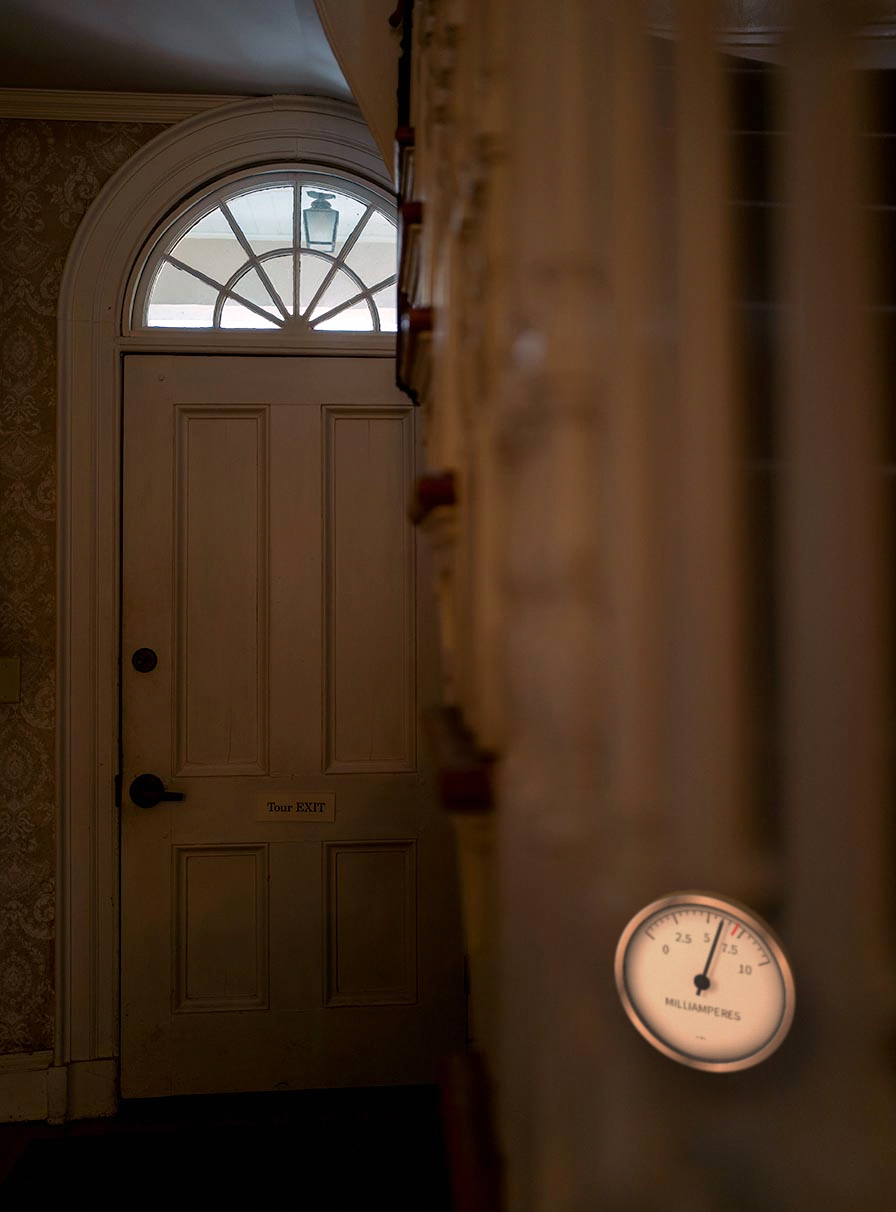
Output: value=6 unit=mA
